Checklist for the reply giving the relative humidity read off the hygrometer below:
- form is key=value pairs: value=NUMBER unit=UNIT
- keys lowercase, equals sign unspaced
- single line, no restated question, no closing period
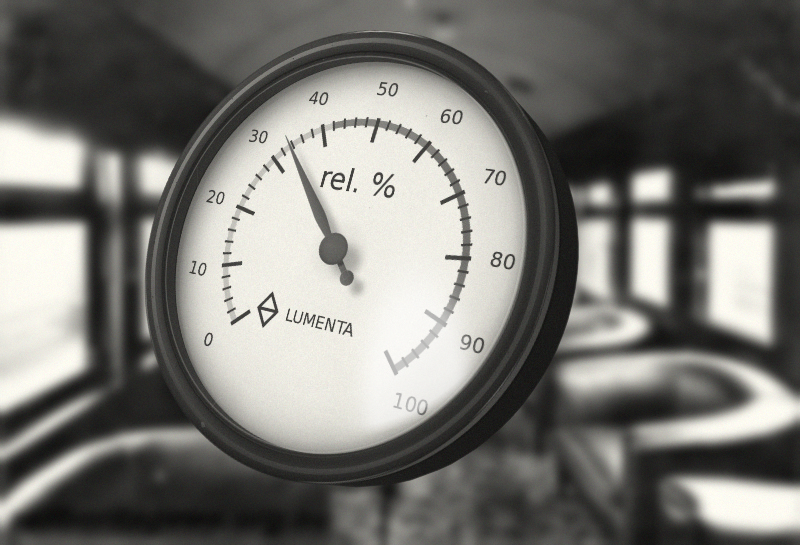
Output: value=34 unit=%
